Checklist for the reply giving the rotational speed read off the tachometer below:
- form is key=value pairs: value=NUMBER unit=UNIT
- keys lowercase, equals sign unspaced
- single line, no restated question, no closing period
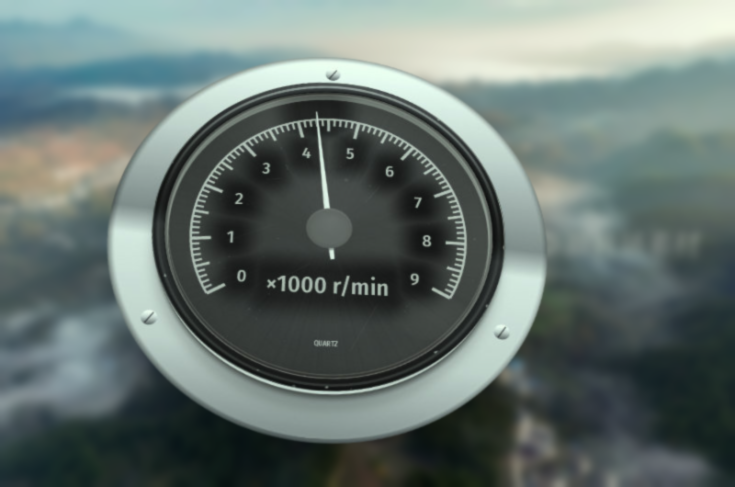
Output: value=4300 unit=rpm
